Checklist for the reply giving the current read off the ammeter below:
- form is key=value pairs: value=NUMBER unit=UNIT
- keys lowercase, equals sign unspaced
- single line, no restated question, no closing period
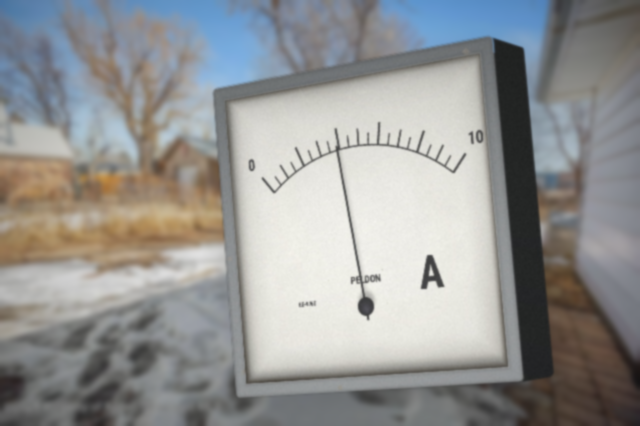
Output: value=4 unit=A
